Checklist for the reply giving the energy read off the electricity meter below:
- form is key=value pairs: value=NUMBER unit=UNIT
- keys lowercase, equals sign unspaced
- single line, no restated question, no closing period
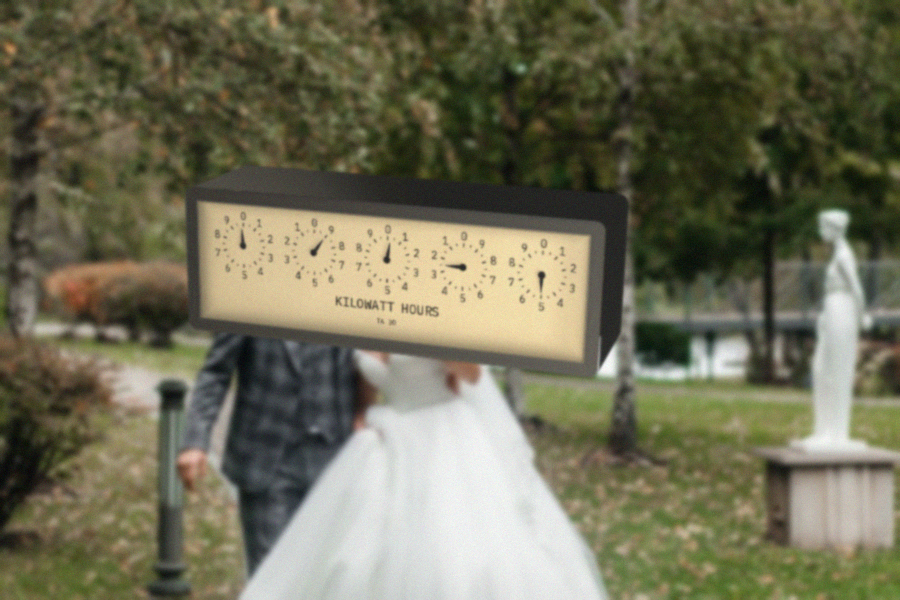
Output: value=99025 unit=kWh
